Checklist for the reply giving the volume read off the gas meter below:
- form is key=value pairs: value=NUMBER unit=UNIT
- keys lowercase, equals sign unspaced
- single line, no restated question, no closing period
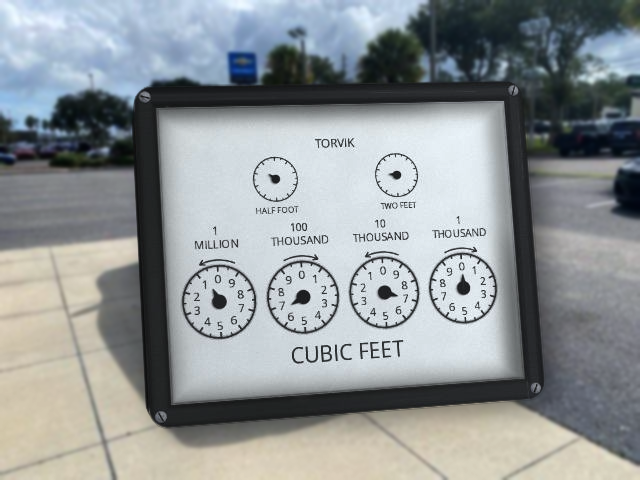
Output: value=67000 unit=ft³
